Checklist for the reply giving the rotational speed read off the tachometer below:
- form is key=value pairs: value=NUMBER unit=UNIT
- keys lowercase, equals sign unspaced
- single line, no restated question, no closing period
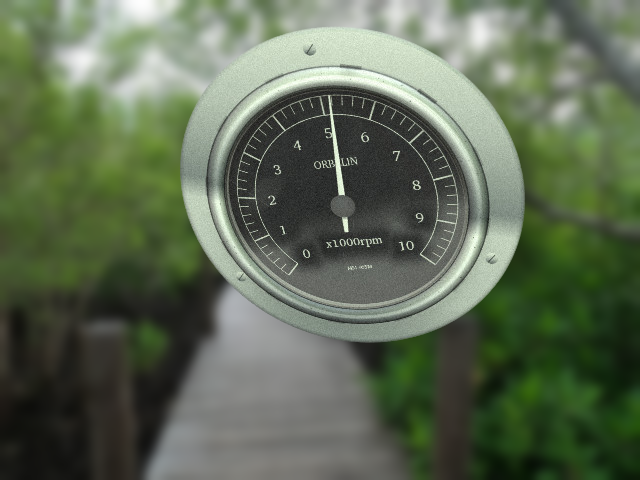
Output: value=5200 unit=rpm
